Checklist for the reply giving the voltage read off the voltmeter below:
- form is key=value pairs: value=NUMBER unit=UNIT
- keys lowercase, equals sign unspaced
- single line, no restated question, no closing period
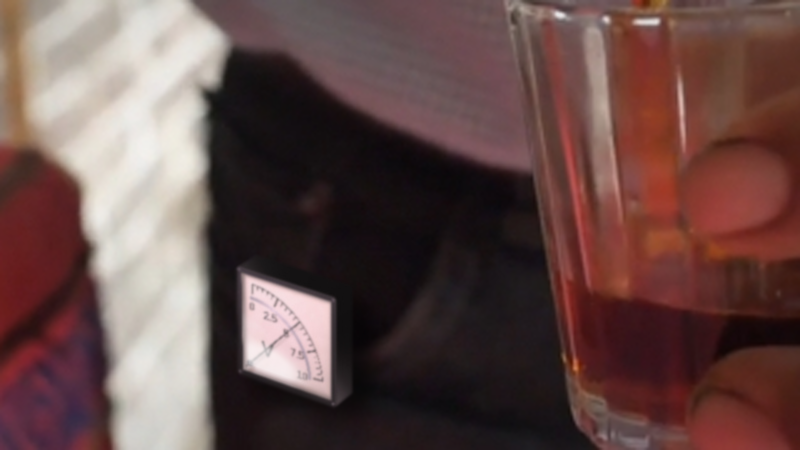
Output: value=5 unit=V
